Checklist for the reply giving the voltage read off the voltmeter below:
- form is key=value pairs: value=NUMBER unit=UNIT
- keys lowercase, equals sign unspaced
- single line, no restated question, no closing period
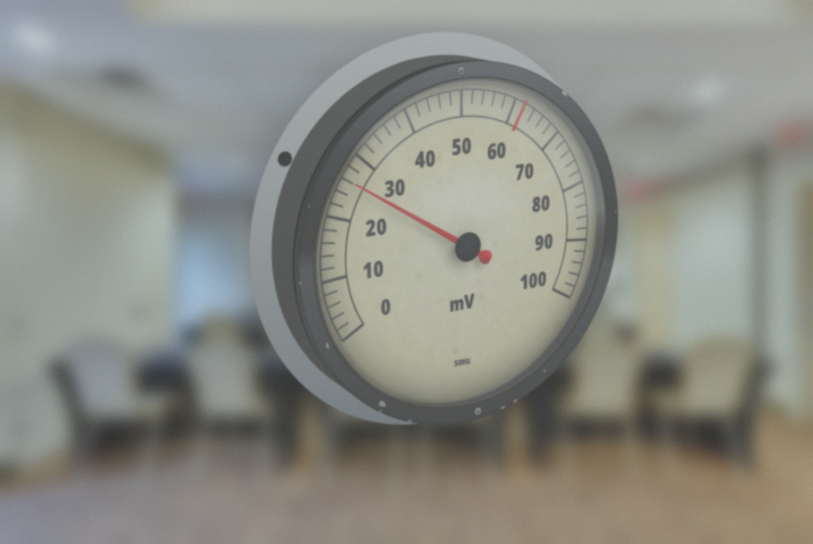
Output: value=26 unit=mV
